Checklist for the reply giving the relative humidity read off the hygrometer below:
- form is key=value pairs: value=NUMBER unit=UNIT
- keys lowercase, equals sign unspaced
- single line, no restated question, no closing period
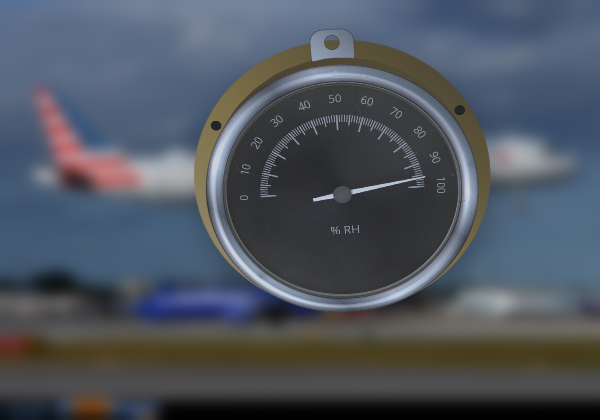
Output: value=95 unit=%
